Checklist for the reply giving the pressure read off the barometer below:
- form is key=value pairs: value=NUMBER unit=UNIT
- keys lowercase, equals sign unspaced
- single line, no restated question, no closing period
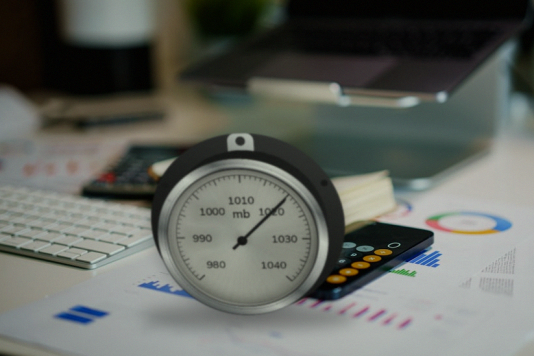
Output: value=1020 unit=mbar
